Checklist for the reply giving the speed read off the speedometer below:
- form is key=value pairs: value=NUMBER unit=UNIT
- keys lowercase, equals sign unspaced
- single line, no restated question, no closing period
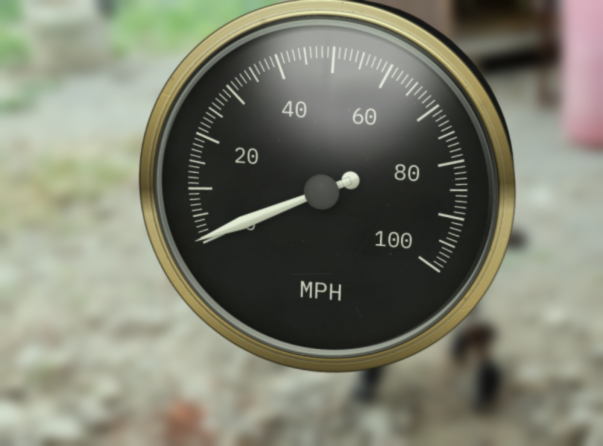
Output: value=1 unit=mph
